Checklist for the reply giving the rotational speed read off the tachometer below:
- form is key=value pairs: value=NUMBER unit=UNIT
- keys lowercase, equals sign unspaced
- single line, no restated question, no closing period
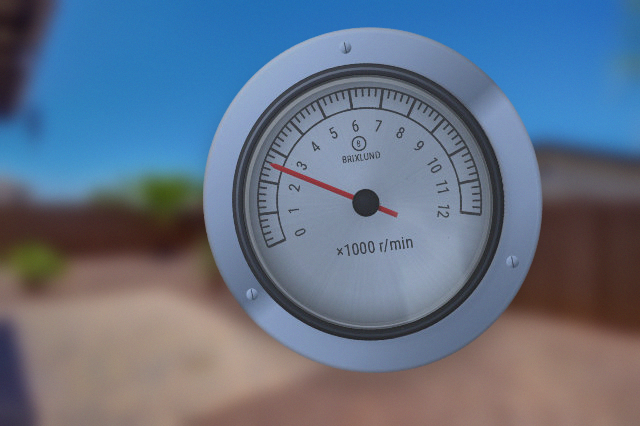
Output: value=2600 unit=rpm
